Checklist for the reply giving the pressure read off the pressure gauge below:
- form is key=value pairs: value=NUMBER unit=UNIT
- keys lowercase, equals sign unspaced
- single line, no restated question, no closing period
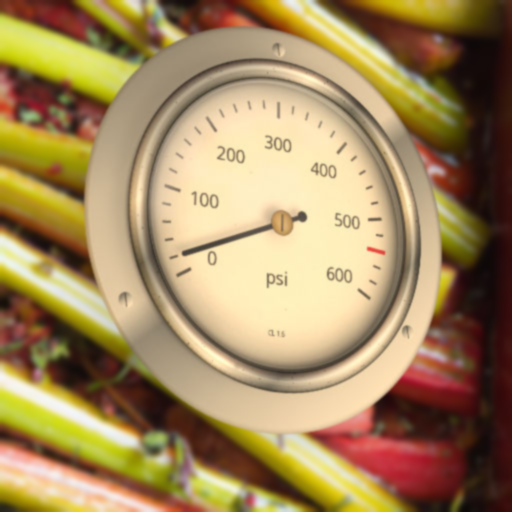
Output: value=20 unit=psi
